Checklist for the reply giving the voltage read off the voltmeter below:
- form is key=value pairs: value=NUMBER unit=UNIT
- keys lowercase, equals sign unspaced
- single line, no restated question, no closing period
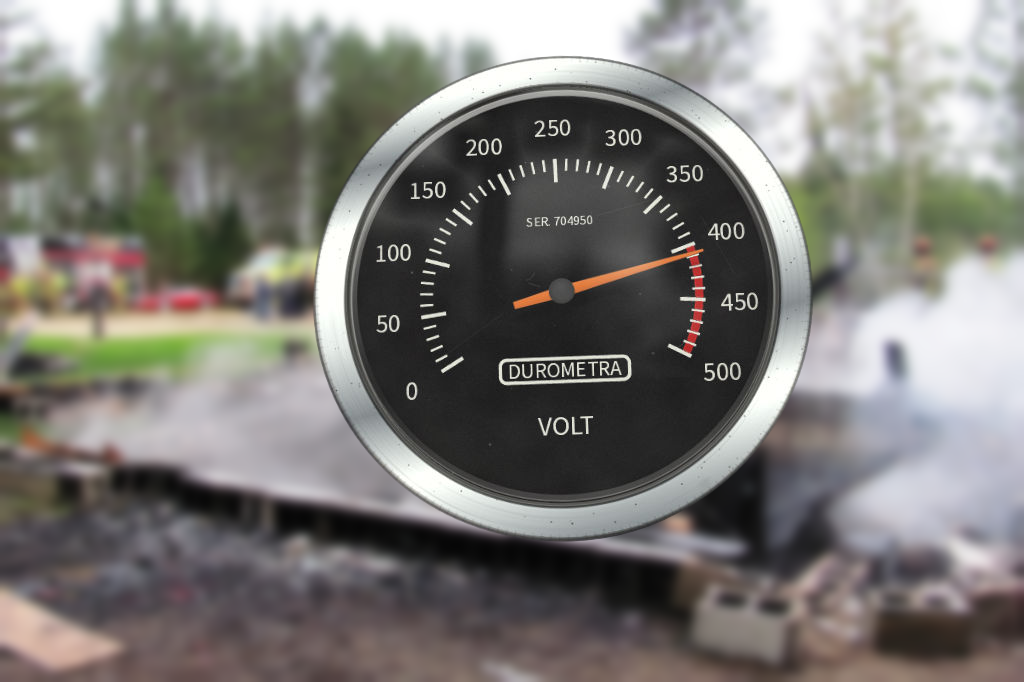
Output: value=410 unit=V
